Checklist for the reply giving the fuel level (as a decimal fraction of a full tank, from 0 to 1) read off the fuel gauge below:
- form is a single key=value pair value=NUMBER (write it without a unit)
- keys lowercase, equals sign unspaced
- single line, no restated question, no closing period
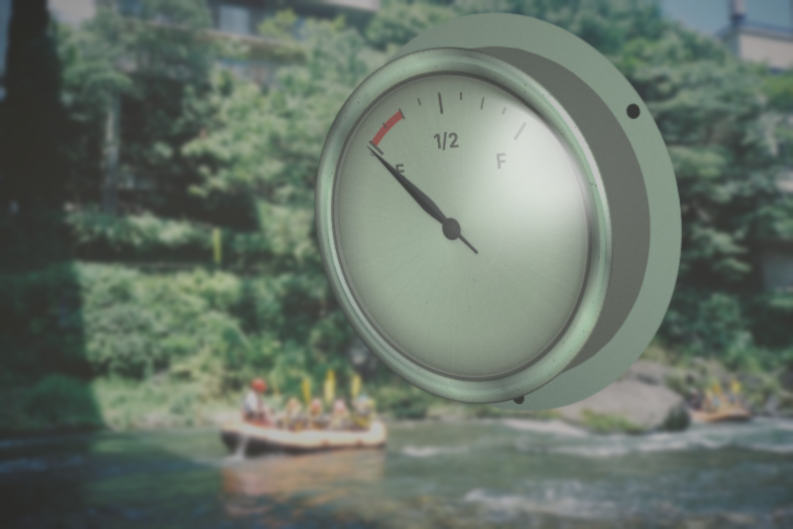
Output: value=0
